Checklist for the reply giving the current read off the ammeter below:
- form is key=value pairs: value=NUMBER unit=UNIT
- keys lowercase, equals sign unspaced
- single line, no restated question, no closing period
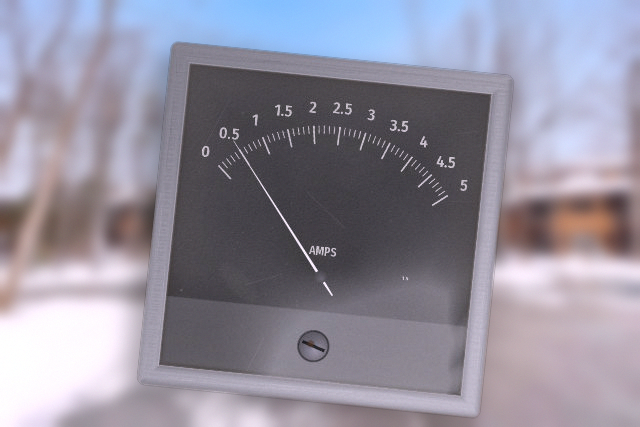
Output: value=0.5 unit=A
